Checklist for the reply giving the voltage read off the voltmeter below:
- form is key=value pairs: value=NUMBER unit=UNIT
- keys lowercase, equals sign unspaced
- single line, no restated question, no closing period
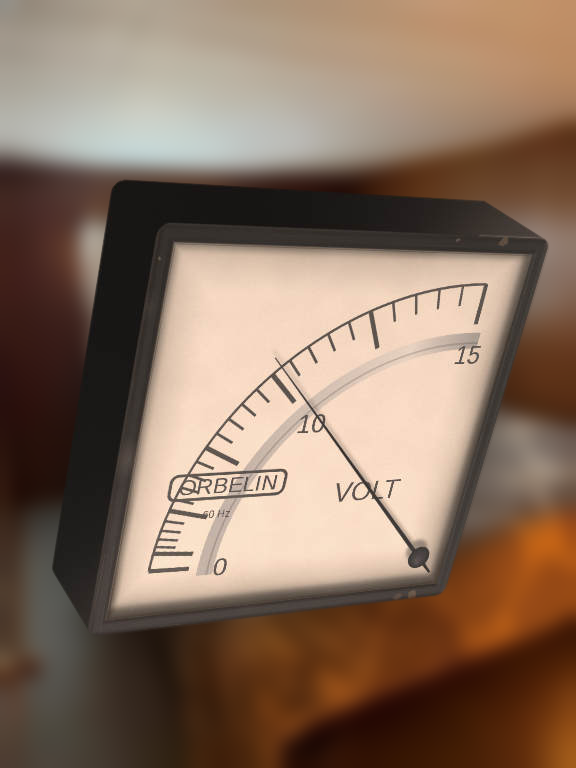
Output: value=10.25 unit=V
